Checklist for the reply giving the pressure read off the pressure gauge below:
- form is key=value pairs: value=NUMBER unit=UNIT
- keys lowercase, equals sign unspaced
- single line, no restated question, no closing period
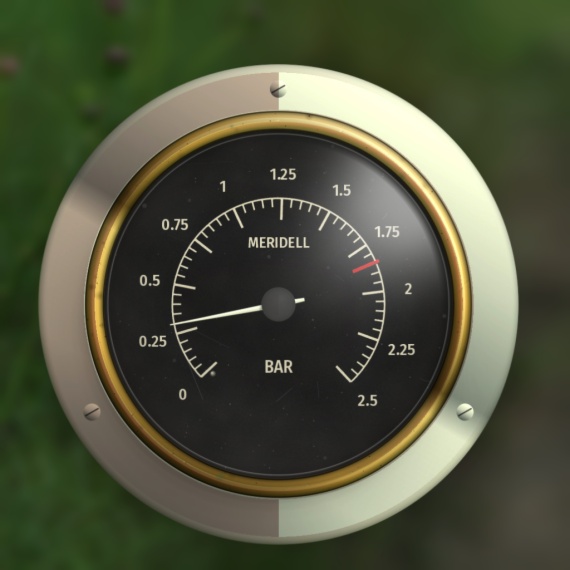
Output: value=0.3 unit=bar
